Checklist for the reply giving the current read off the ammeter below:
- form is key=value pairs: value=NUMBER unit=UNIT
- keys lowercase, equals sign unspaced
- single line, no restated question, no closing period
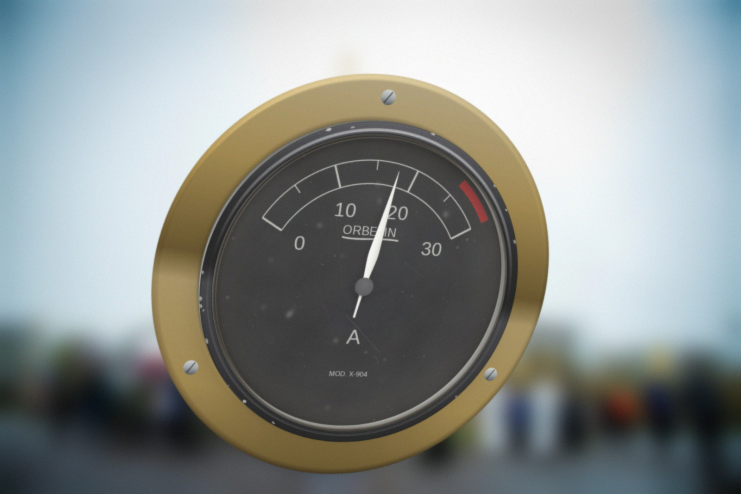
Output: value=17.5 unit=A
